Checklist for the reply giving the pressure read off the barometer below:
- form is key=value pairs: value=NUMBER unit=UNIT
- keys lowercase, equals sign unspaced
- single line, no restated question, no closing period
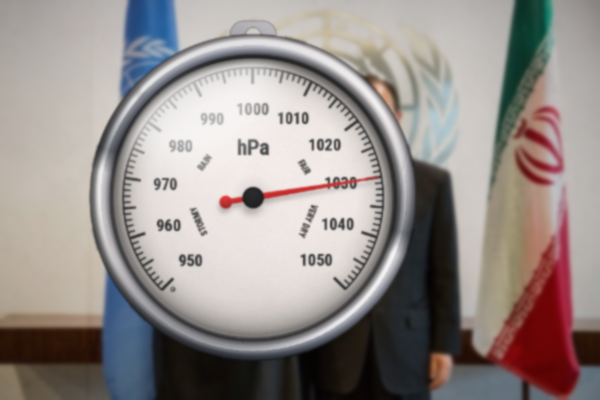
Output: value=1030 unit=hPa
